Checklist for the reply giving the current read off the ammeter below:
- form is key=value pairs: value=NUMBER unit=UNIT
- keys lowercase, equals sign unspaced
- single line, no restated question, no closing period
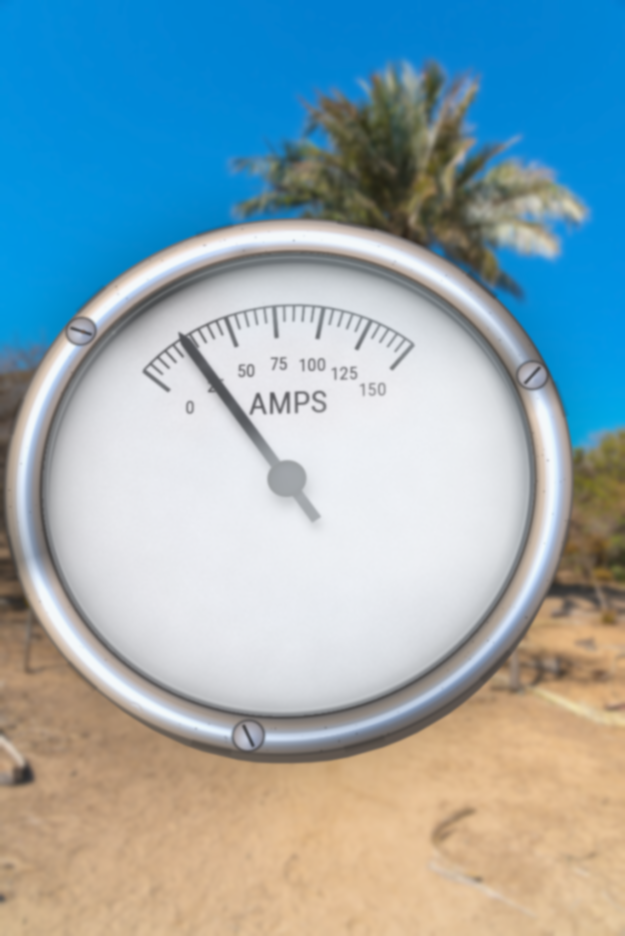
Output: value=25 unit=A
